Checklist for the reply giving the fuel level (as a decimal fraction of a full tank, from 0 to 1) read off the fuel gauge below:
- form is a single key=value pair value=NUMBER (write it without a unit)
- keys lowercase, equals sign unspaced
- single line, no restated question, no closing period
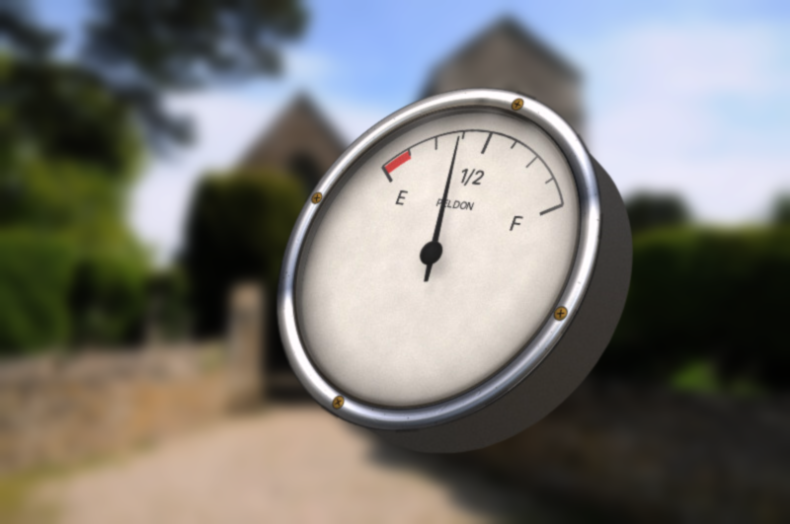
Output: value=0.375
